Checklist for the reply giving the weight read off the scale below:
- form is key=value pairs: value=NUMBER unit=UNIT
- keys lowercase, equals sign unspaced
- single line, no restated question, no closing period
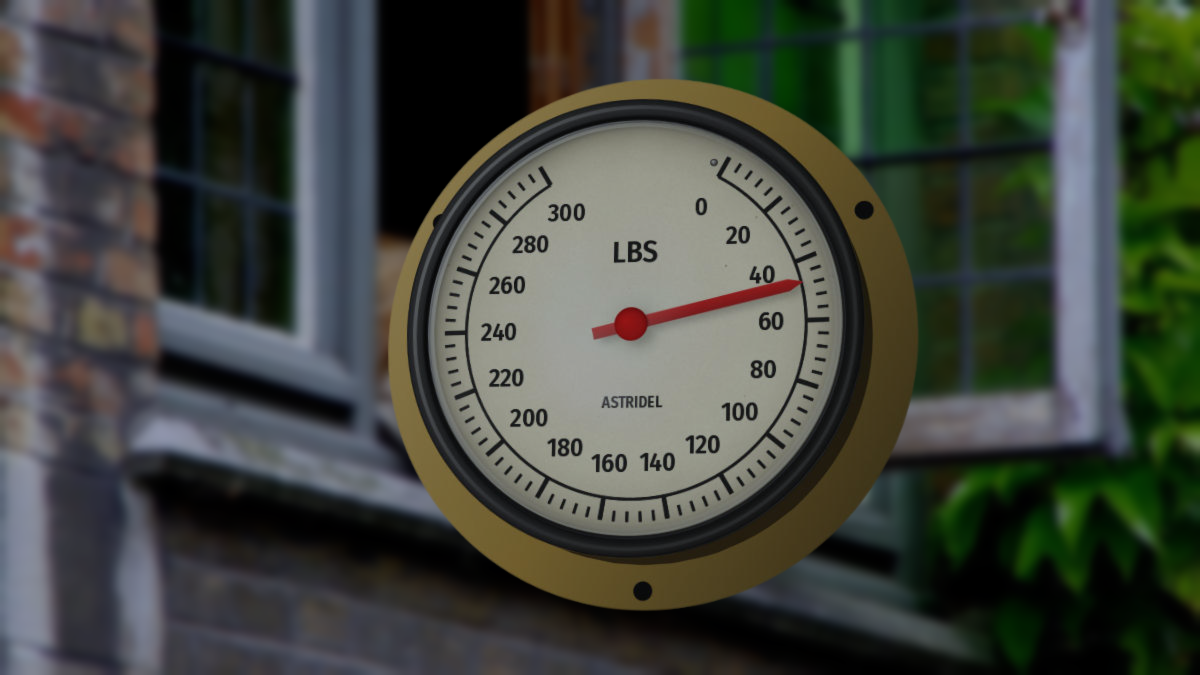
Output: value=48 unit=lb
